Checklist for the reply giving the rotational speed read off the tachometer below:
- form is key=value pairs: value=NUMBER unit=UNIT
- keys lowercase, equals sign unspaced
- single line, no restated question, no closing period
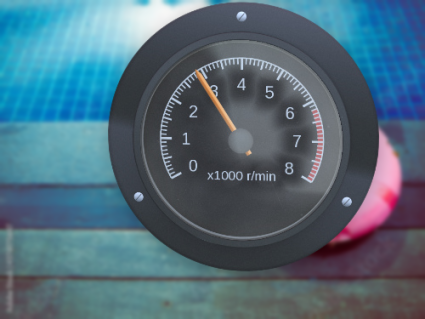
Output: value=2900 unit=rpm
